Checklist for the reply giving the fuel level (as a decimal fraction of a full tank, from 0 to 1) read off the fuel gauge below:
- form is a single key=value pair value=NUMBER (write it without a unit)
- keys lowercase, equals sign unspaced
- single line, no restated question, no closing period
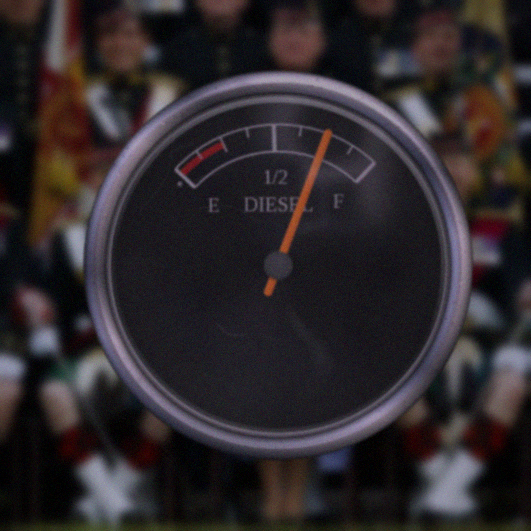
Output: value=0.75
